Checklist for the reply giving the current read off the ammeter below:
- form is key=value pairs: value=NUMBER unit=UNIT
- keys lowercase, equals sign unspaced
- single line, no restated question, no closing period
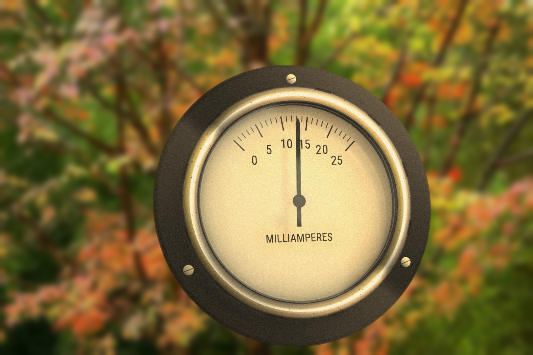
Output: value=13 unit=mA
